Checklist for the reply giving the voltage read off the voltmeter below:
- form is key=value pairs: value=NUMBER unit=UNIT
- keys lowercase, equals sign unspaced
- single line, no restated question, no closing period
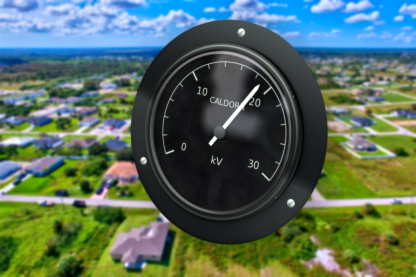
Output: value=19 unit=kV
